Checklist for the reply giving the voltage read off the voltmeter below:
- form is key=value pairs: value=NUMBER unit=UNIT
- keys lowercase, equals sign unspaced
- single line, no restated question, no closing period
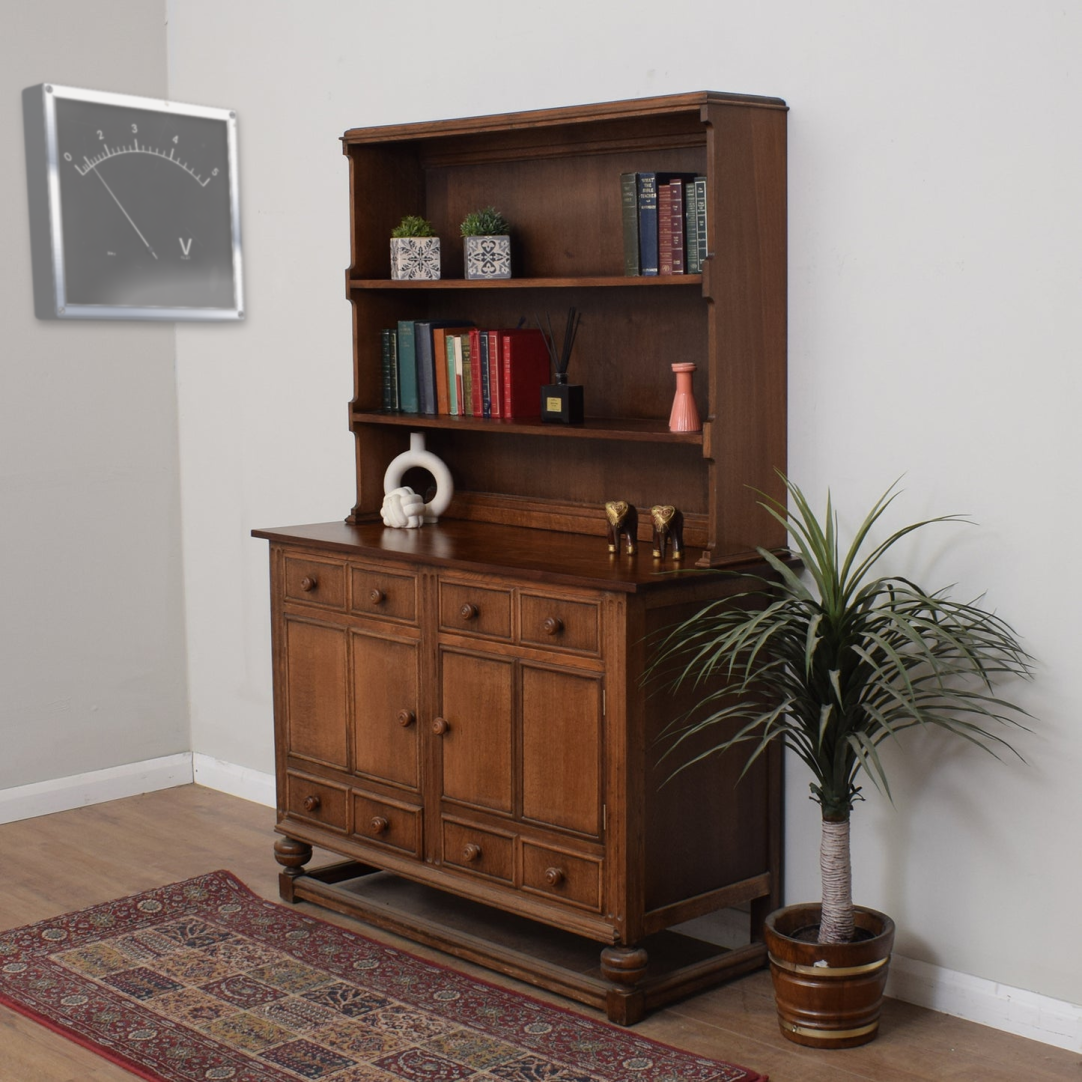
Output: value=1 unit=V
